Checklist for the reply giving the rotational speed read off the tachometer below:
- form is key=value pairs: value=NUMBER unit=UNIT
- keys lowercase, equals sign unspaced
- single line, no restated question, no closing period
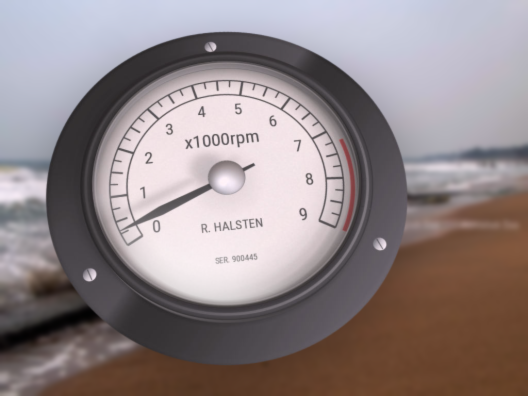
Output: value=250 unit=rpm
